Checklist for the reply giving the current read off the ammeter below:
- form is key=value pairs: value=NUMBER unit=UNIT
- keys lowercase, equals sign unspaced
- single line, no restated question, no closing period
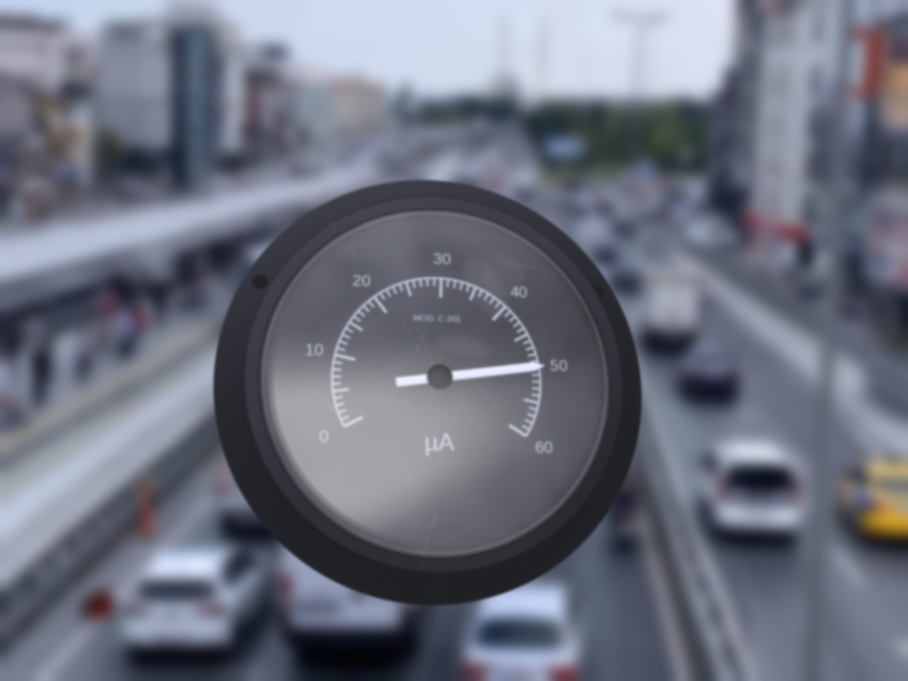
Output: value=50 unit=µA
